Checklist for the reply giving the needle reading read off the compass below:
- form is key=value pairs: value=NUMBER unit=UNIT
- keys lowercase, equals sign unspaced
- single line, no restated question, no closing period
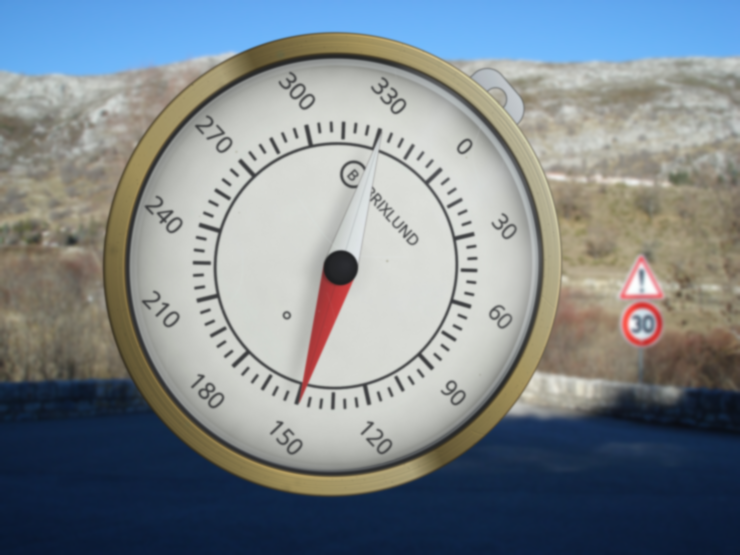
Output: value=150 unit=°
